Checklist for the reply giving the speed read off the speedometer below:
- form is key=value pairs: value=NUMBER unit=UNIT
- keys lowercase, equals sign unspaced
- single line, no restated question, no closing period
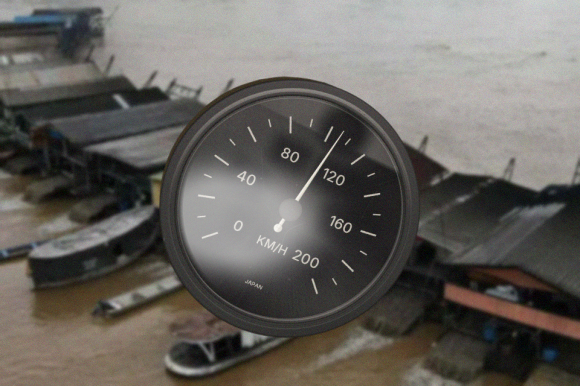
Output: value=105 unit=km/h
